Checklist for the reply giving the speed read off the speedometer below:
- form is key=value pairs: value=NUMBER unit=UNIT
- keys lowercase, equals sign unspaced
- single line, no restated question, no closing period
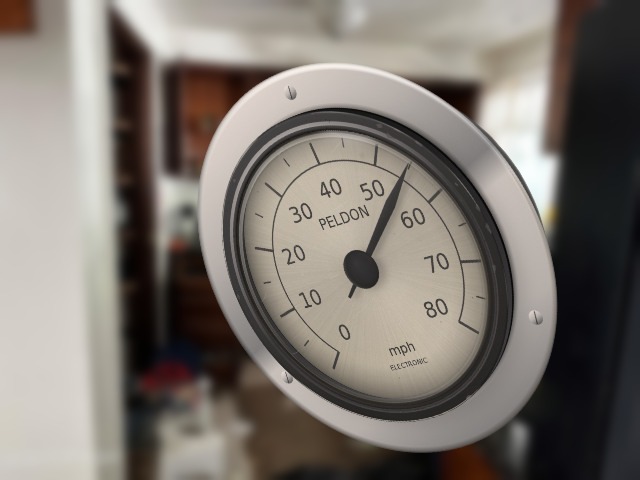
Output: value=55 unit=mph
